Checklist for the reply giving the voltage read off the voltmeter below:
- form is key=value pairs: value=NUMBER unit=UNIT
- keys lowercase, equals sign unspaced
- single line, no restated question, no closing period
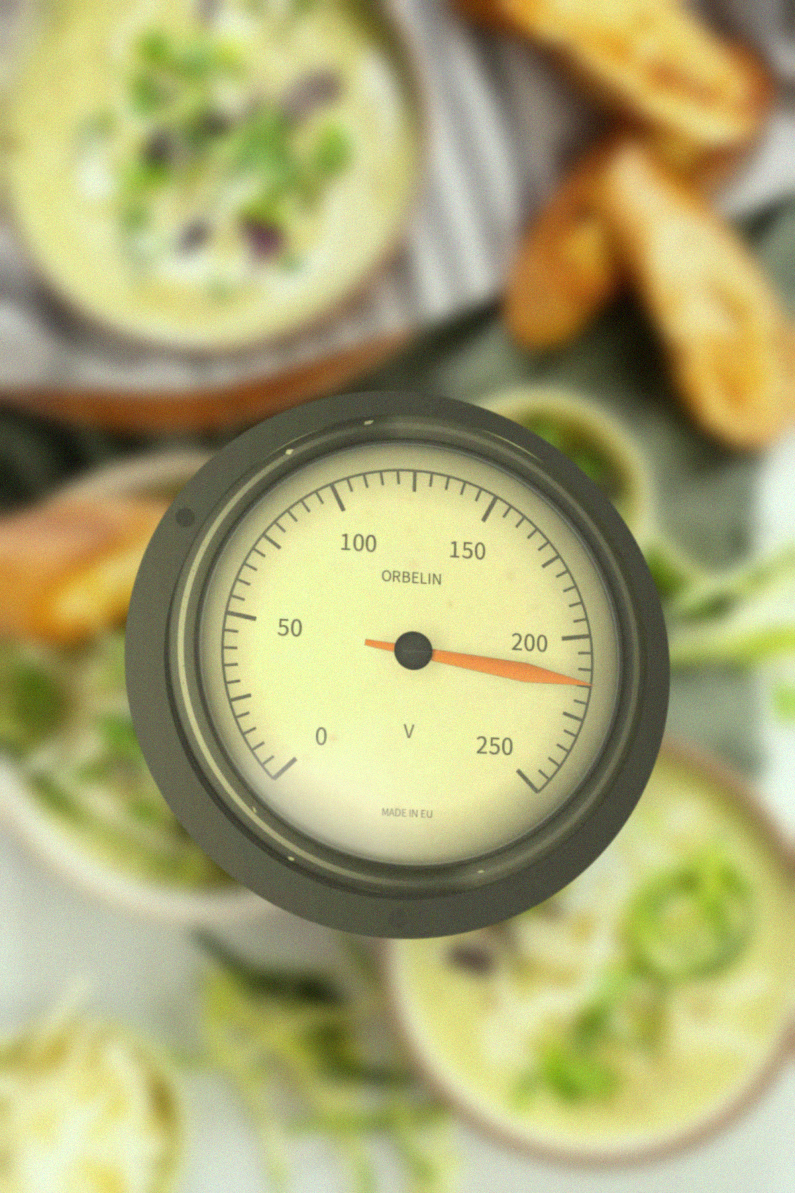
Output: value=215 unit=V
